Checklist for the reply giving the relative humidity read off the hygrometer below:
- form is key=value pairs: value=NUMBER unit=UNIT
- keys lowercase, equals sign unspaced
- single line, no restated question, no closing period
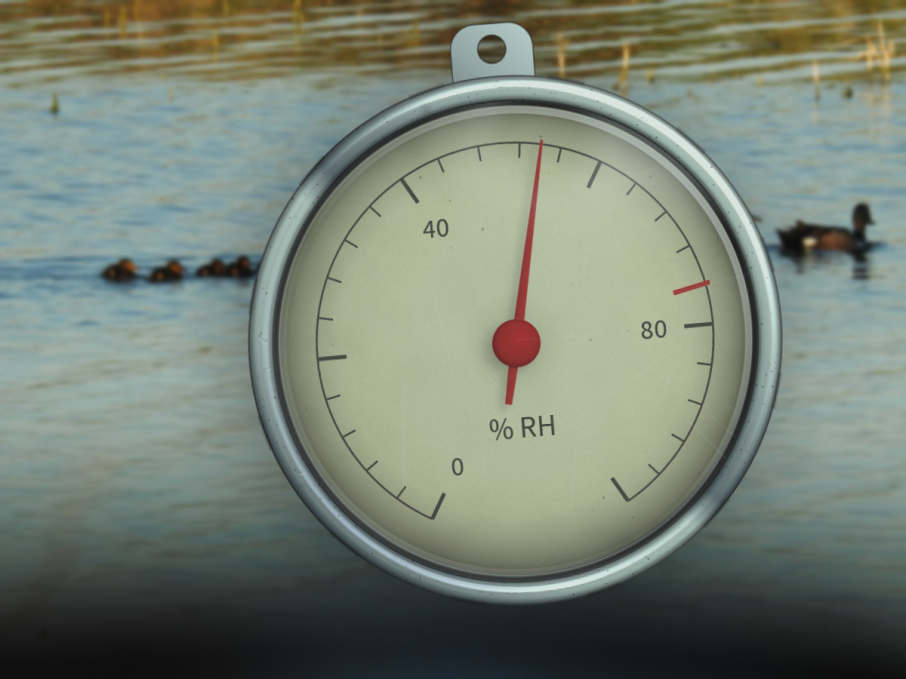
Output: value=54 unit=%
